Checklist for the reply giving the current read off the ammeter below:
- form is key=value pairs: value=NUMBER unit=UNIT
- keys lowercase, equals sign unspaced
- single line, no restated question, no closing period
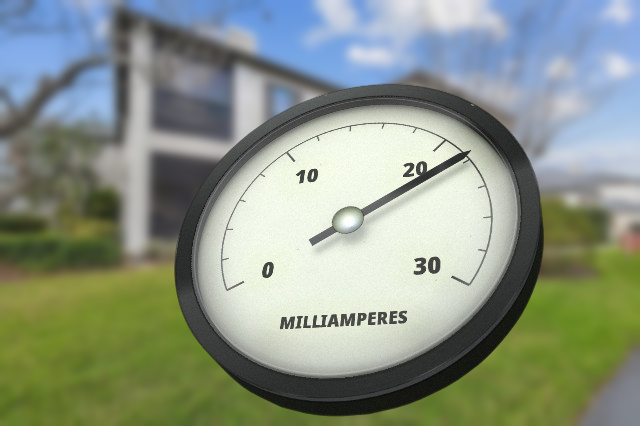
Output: value=22 unit=mA
